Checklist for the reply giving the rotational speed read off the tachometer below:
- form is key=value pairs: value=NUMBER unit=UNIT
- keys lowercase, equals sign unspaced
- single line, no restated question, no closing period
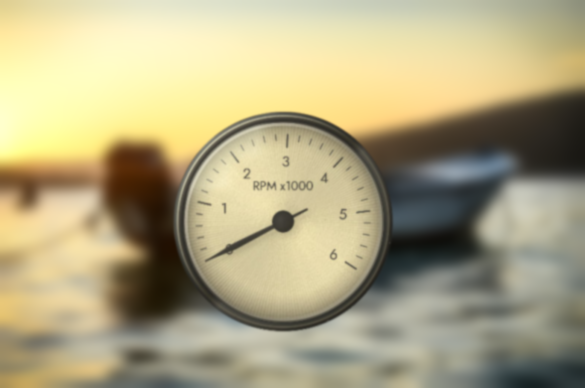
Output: value=0 unit=rpm
